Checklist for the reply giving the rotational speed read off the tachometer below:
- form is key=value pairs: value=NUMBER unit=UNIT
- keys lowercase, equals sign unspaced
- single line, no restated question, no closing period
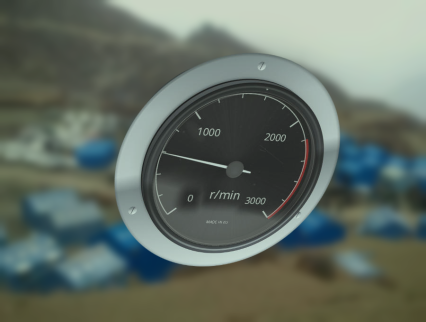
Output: value=600 unit=rpm
